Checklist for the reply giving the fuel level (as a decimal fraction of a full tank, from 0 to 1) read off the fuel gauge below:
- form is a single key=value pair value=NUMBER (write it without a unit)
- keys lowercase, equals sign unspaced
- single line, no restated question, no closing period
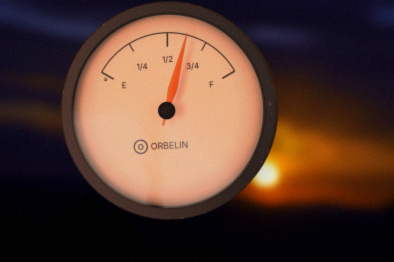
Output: value=0.625
